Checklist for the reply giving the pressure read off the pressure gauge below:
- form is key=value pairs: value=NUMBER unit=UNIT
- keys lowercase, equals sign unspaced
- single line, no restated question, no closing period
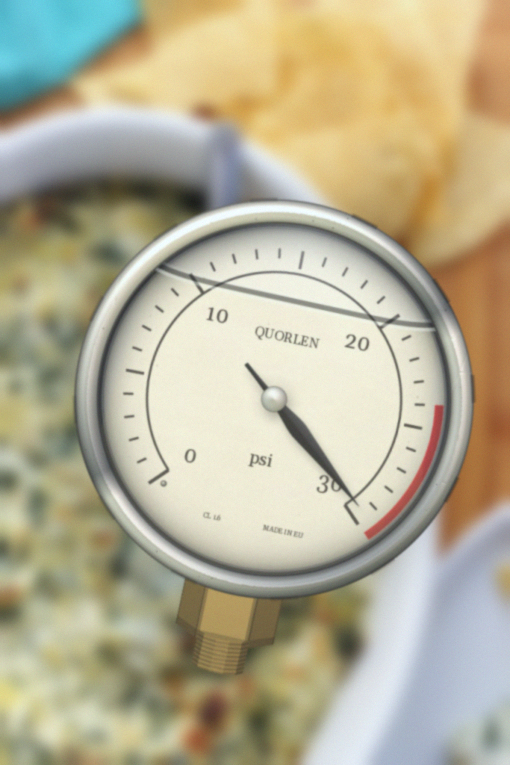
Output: value=29.5 unit=psi
